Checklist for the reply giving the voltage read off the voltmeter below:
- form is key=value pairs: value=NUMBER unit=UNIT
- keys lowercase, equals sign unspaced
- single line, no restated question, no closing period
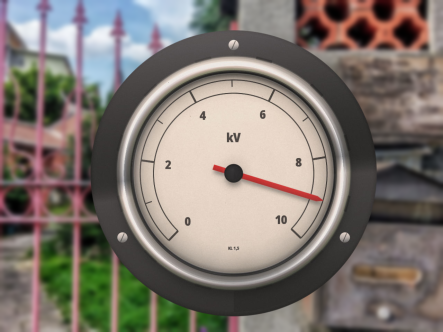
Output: value=9 unit=kV
